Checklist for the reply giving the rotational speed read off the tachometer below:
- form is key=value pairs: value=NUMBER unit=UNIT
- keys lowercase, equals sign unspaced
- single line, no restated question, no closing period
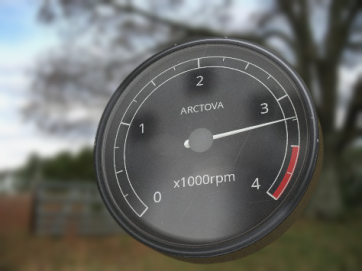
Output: value=3250 unit=rpm
